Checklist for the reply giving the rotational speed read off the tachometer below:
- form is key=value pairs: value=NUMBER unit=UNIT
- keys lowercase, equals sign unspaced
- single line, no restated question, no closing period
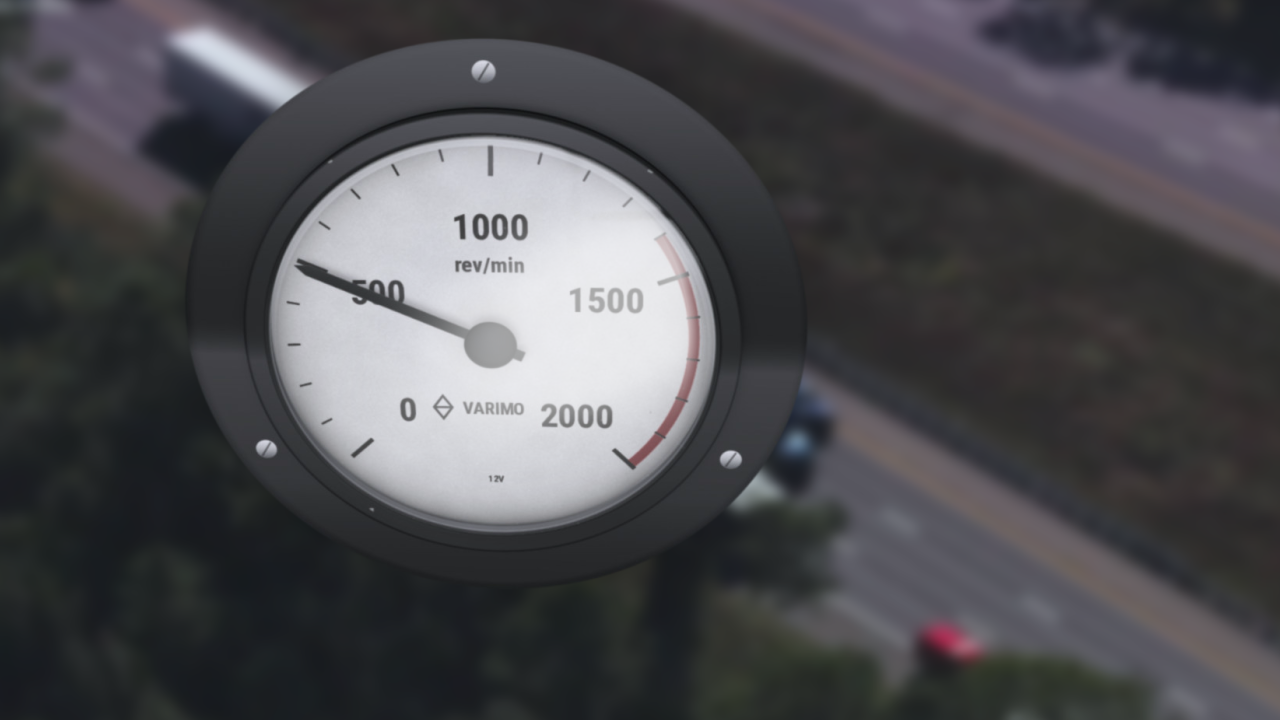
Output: value=500 unit=rpm
